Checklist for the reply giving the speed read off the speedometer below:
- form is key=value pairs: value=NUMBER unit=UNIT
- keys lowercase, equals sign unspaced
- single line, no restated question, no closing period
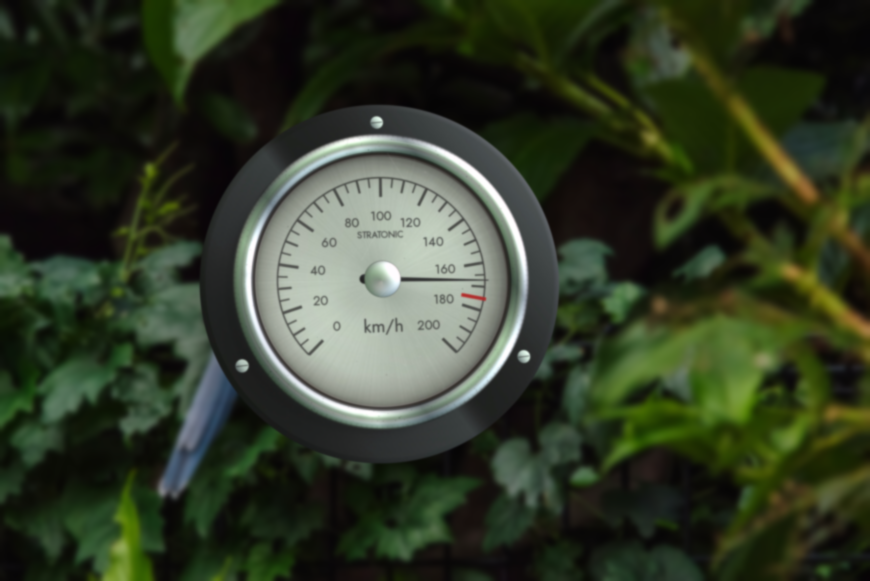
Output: value=167.5 unit=km/h
